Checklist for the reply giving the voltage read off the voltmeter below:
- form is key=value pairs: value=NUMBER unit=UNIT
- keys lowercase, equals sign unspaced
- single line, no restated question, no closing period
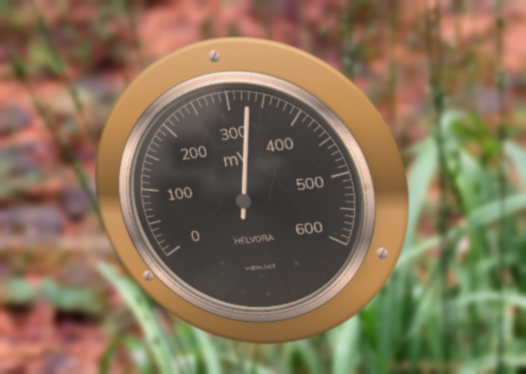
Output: value=330 unit=mV
